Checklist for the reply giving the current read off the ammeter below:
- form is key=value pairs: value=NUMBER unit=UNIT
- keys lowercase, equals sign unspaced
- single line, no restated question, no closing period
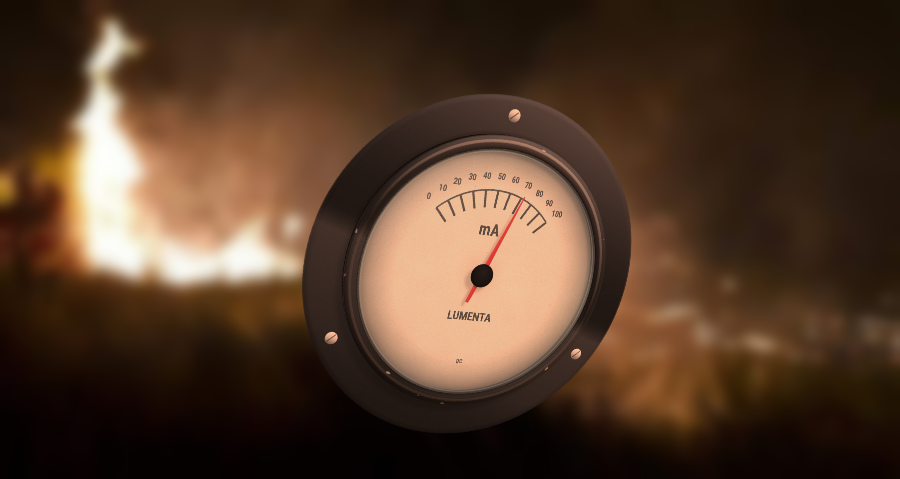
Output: value=70 unit=mA
